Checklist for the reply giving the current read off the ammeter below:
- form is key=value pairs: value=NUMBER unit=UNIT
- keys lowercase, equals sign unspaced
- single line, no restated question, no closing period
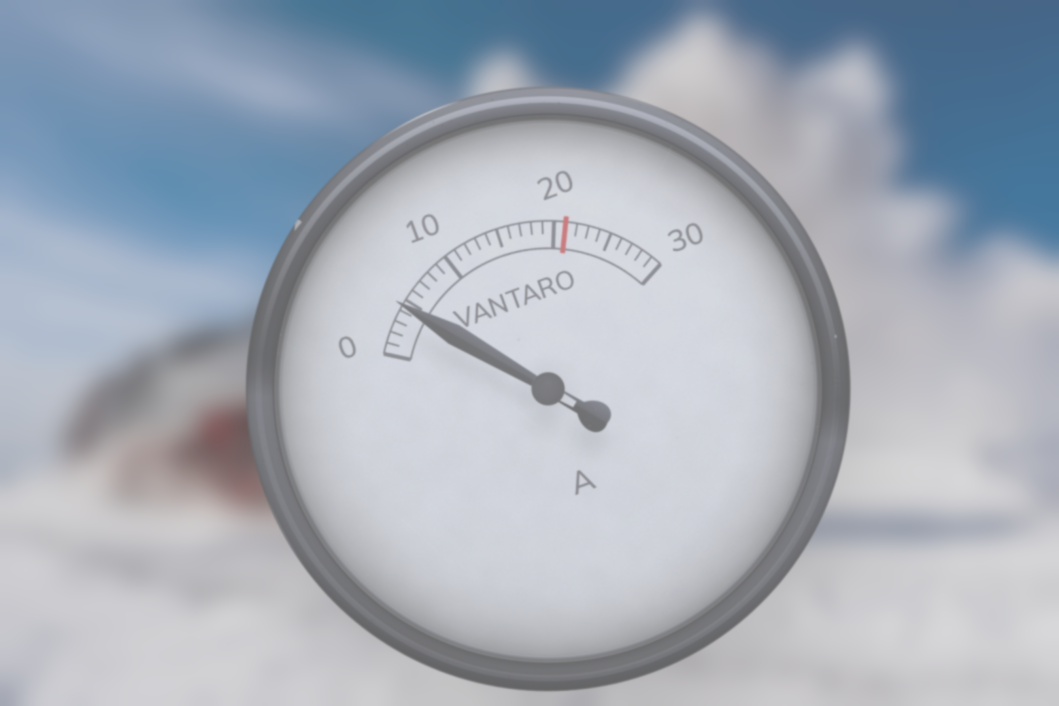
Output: value=4.5 unit=A
